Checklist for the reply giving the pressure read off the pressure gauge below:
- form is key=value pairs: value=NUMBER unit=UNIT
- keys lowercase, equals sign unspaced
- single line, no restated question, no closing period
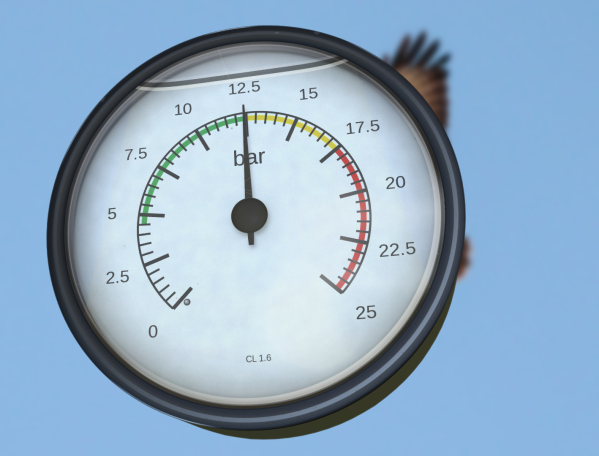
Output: value=12.5 unit=bar
